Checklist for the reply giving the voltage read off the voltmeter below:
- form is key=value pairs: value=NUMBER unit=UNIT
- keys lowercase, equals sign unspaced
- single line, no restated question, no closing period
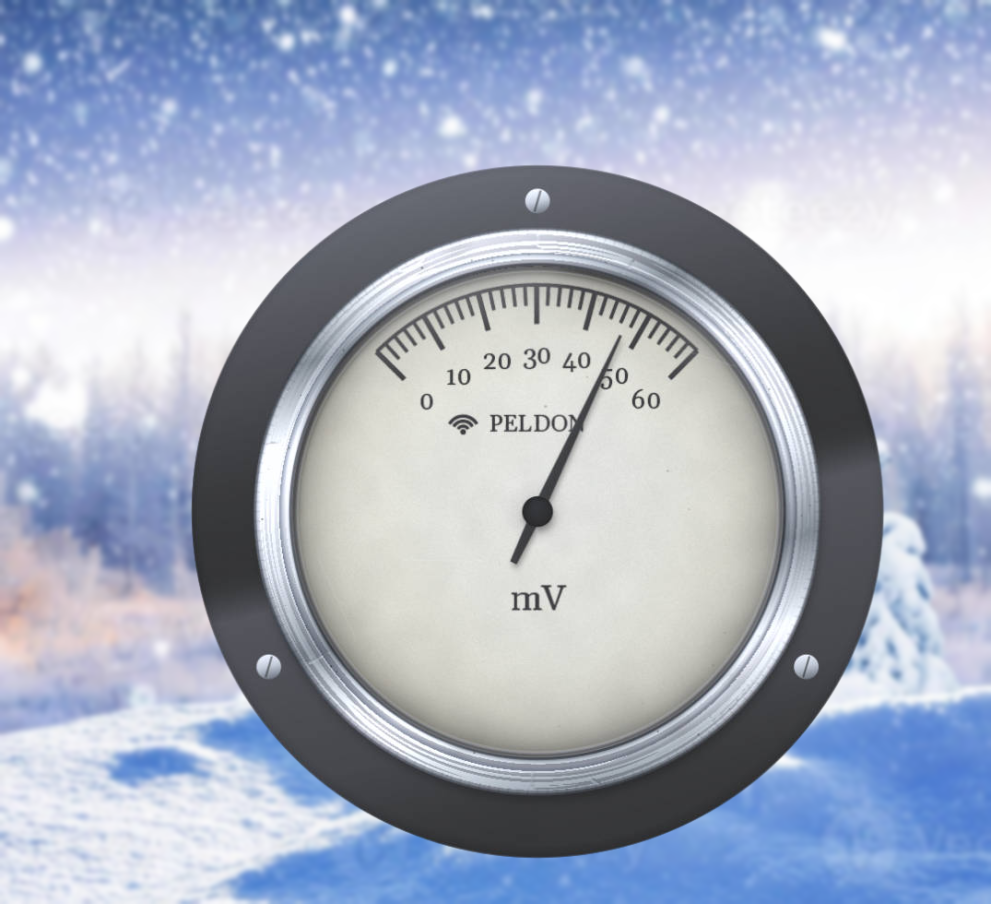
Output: value=47 unit=mV
